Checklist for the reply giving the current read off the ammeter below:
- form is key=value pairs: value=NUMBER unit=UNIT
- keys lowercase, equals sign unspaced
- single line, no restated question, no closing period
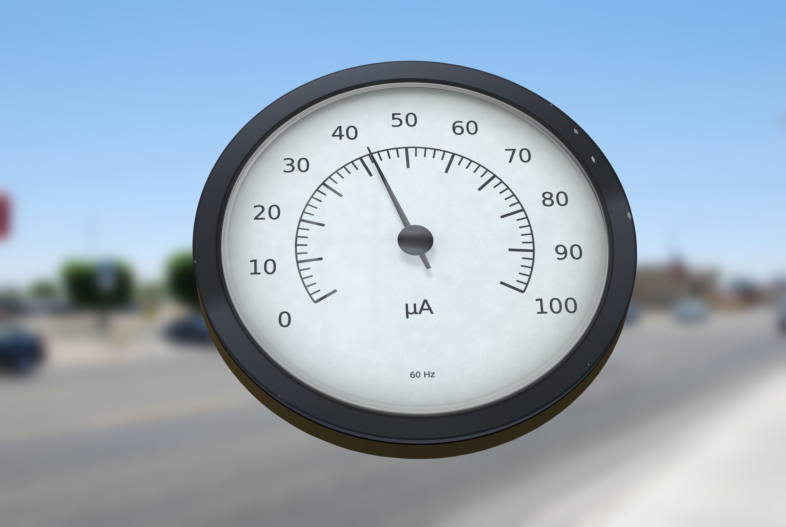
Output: value=42 unit=µA
